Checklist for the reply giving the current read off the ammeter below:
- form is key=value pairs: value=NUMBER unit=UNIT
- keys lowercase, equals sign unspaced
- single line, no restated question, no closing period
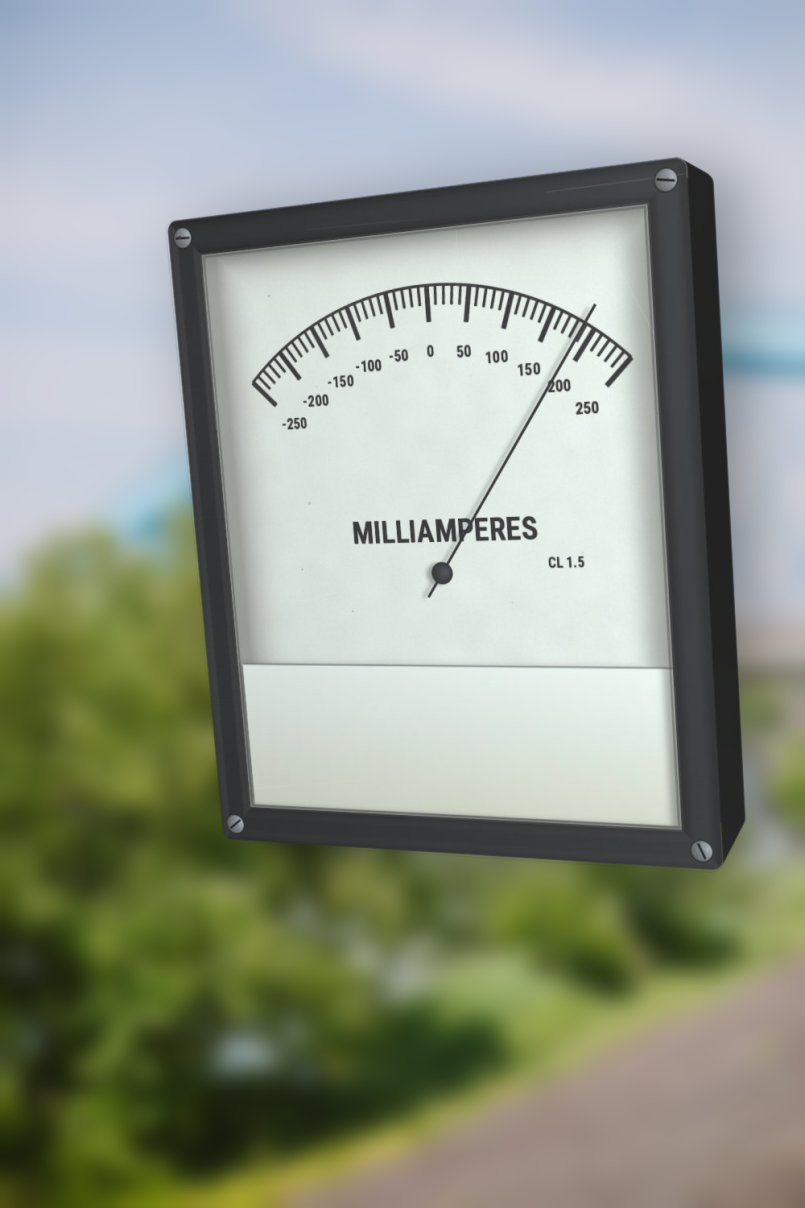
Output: value=190 unit=mA
